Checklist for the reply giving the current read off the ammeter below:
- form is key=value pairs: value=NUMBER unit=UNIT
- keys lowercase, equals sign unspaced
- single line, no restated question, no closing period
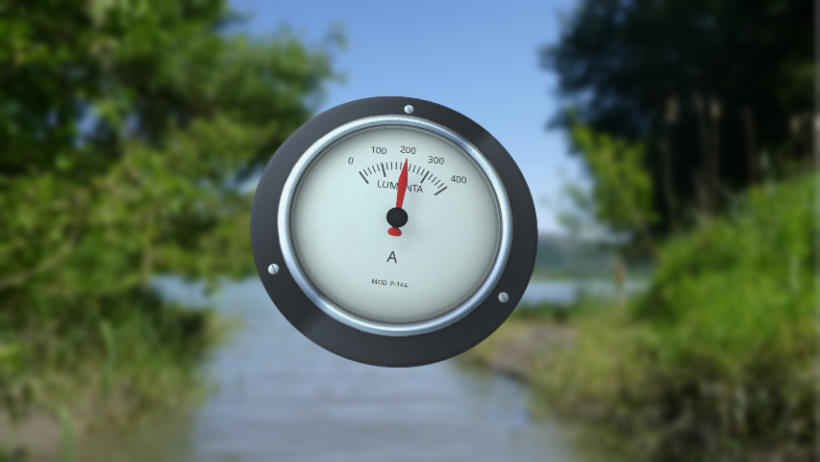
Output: value=200 unit=A
